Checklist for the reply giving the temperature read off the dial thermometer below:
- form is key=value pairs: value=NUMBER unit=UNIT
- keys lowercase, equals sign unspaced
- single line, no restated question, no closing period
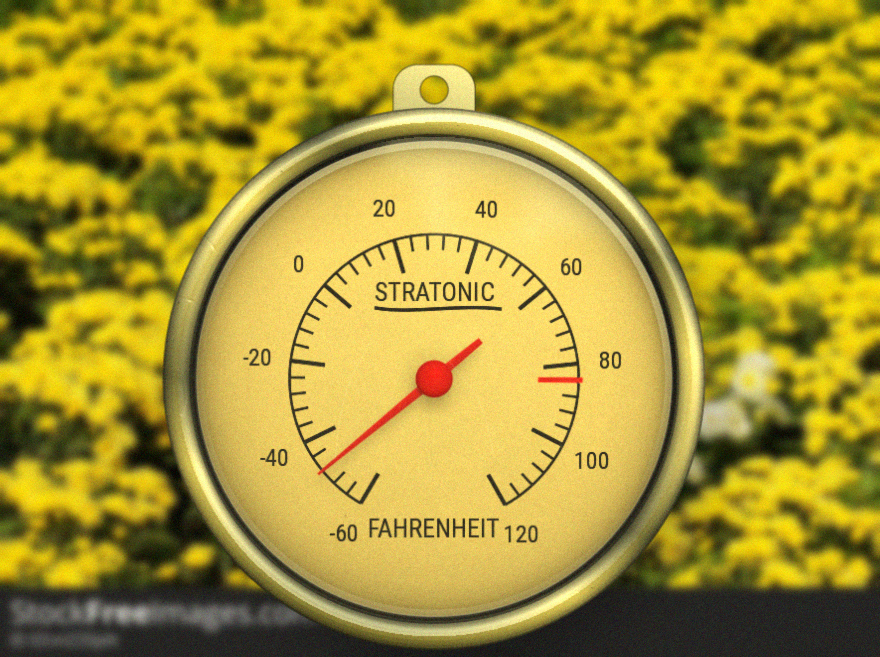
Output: value=-48 unit=°F
